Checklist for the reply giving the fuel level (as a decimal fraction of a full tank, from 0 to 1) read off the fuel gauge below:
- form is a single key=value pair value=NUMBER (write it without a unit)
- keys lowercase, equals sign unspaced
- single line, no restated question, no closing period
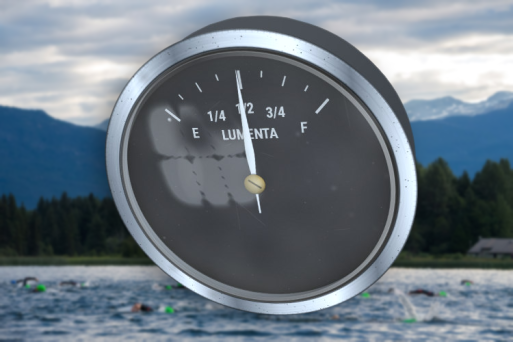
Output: value=0.5
